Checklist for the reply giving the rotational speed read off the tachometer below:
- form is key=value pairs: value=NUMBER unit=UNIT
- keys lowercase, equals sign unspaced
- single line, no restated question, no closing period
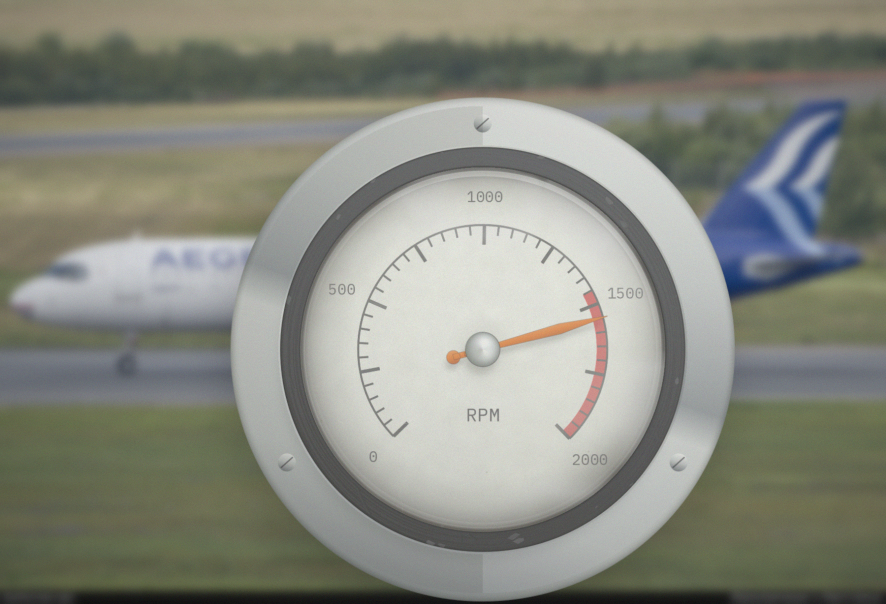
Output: value=1550 unit=rpm
